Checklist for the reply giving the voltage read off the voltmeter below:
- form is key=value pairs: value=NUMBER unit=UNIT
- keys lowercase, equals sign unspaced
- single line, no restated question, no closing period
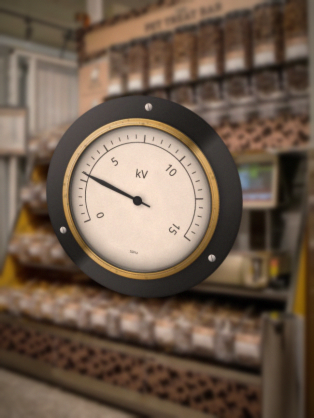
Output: value=3 unit=kV
